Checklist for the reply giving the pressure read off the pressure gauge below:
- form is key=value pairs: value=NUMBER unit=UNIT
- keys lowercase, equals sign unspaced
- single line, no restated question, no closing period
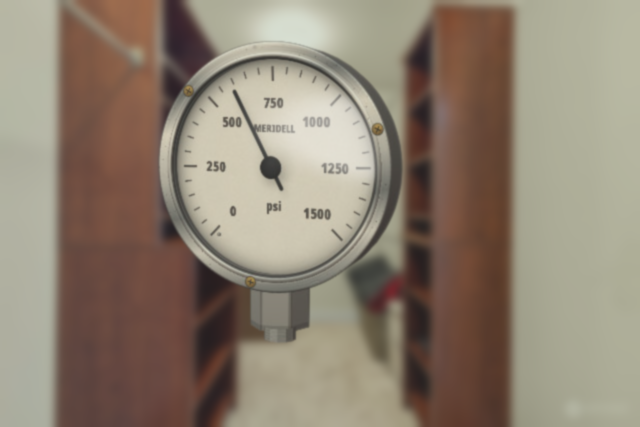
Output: value=600 unit=psi
